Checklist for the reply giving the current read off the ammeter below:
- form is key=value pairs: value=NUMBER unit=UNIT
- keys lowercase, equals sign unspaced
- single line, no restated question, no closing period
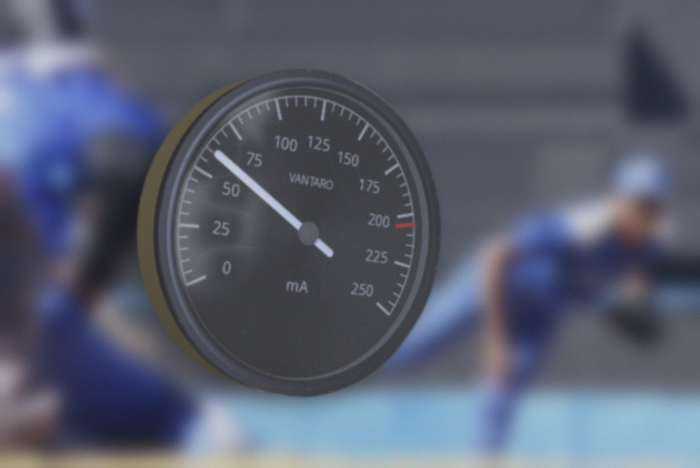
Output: value=60 unit=mA
